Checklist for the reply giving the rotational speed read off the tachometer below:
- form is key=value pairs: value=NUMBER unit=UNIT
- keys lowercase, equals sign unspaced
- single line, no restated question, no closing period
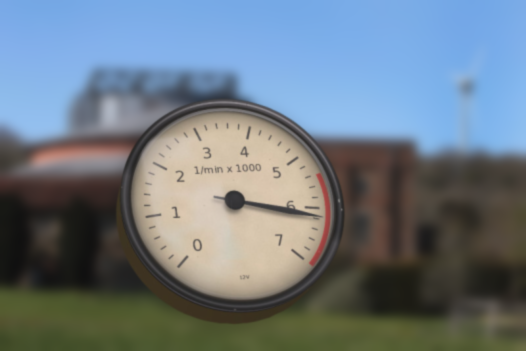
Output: value=6200 unit=rpm
